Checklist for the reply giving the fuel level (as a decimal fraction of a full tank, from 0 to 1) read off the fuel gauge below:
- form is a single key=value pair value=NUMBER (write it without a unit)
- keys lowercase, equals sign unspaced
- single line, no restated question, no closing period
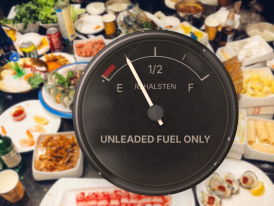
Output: value=0.25
